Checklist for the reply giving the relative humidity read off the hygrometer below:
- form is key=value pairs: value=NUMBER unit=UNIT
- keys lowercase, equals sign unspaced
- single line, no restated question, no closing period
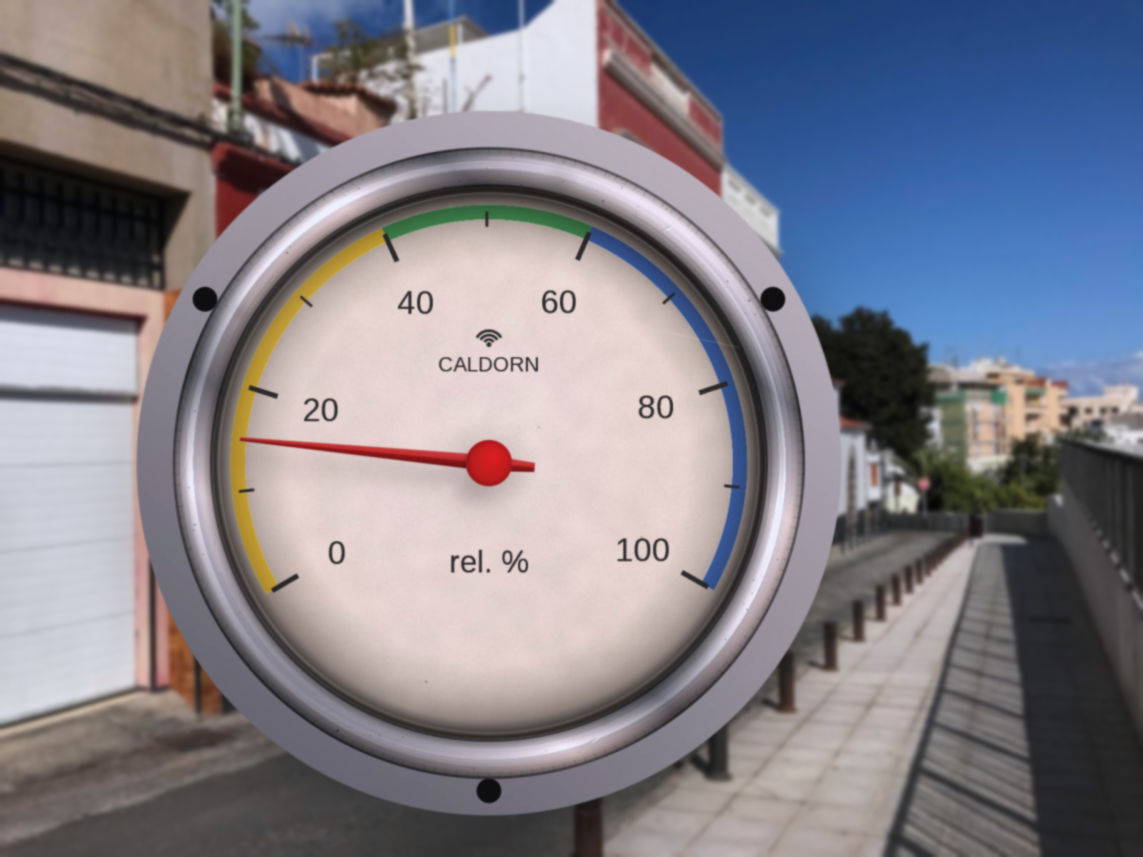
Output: value=15 unit=%
